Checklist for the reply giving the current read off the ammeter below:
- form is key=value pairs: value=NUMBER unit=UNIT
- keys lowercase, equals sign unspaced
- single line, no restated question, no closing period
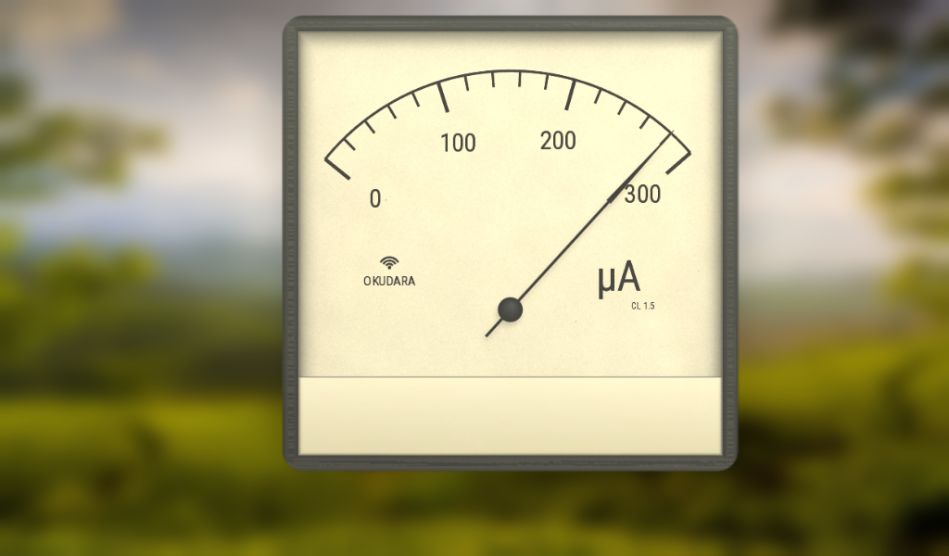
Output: value=280 unit=µA
